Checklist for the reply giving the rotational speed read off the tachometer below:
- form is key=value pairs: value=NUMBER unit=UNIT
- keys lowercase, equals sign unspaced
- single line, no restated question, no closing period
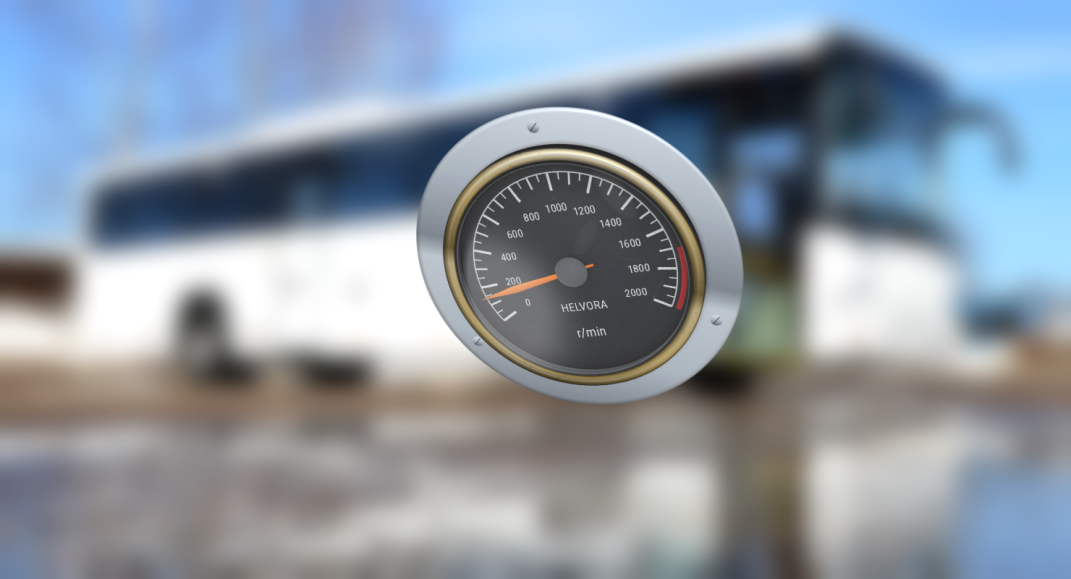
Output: value=150 unit=rpm
